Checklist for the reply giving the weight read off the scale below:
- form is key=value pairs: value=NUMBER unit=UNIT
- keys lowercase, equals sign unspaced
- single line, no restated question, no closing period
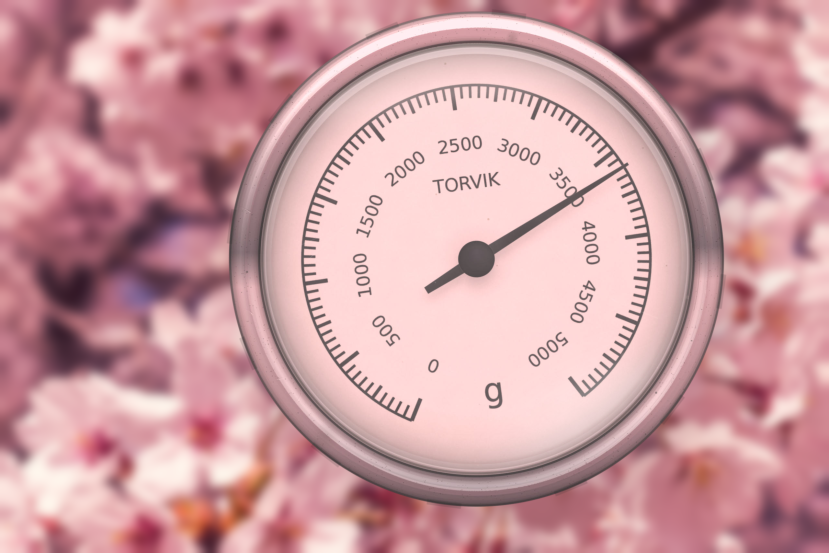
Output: value=3600 unit=g
